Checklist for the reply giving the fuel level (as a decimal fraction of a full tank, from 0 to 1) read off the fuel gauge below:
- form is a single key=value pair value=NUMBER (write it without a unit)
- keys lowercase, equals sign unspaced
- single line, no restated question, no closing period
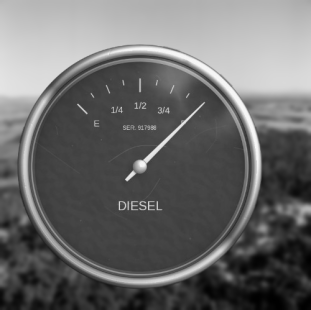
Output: value=1
